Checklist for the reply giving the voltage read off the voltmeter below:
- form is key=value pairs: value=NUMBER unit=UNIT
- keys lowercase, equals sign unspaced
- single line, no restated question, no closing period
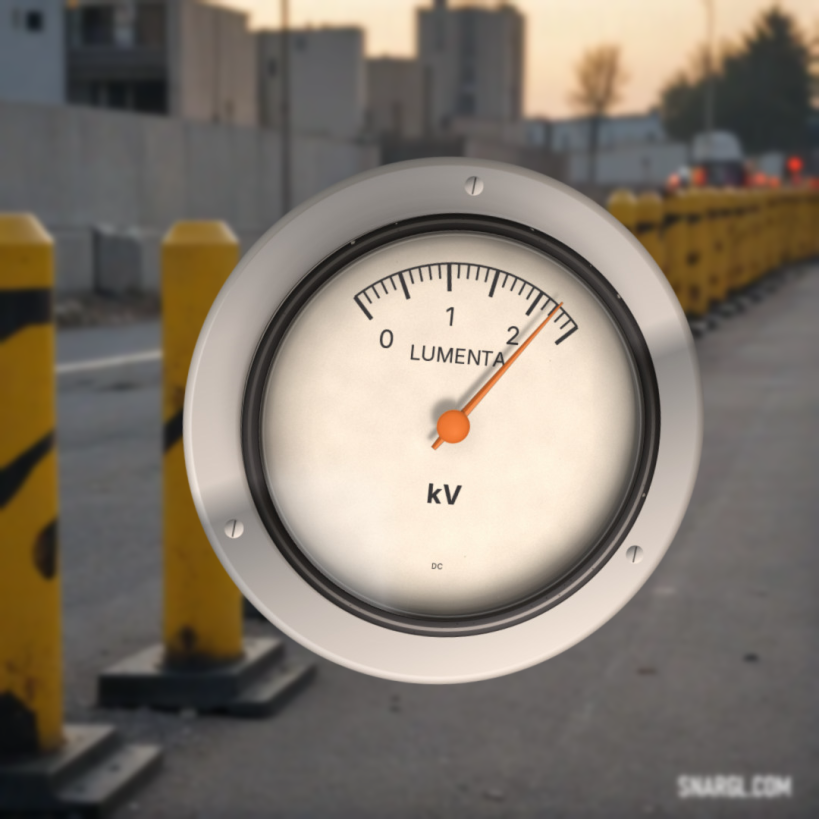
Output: value=2.2 unit=kV
